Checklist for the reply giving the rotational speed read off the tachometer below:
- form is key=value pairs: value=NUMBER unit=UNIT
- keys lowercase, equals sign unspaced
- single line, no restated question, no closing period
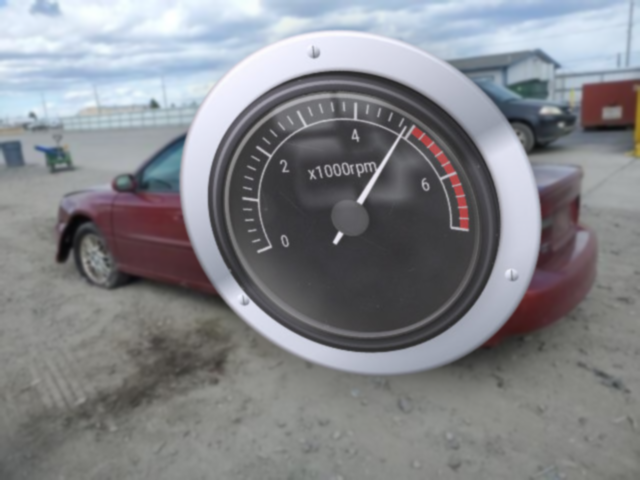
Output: value=4900 unit=rpm
